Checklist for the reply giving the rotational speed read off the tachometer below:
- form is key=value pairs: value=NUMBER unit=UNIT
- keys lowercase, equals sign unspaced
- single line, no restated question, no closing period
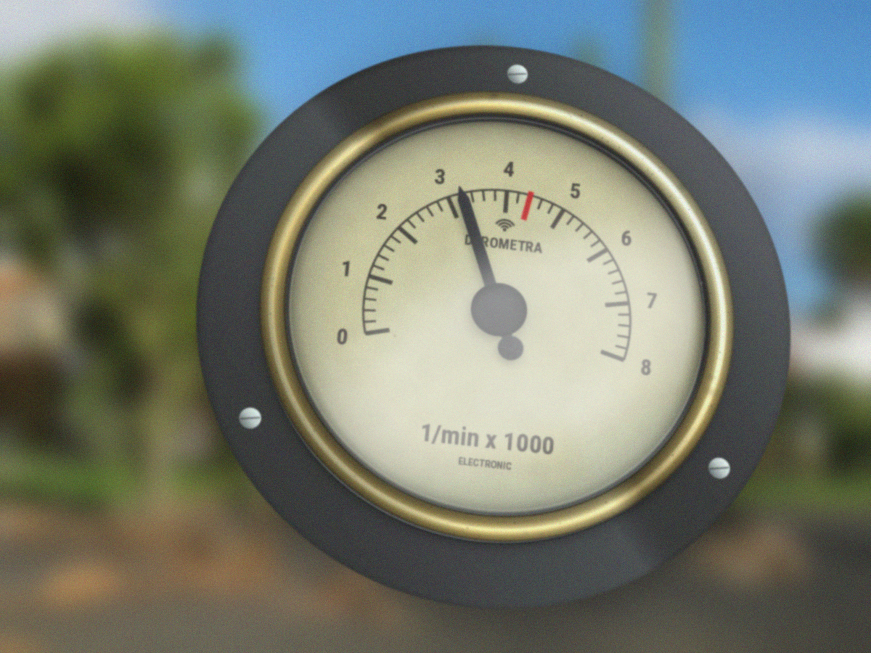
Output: value=3200 unit=rpm
